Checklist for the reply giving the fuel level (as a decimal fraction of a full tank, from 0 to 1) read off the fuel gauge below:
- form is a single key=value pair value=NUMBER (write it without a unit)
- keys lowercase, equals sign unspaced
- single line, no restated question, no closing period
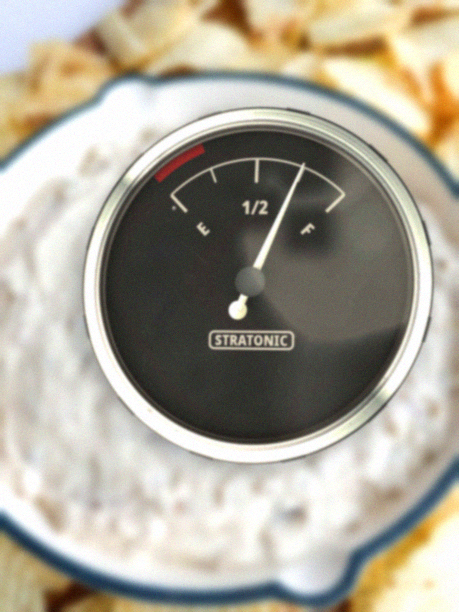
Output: value=0.75
